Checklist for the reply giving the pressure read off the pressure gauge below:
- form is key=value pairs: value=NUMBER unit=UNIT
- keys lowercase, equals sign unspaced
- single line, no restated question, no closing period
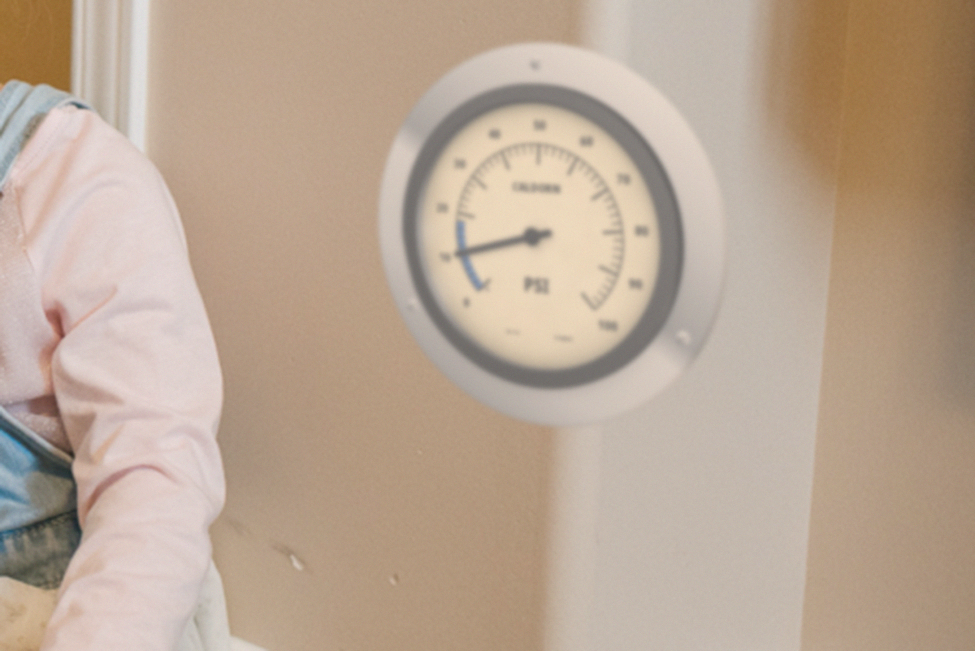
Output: value=10 unit=psi
